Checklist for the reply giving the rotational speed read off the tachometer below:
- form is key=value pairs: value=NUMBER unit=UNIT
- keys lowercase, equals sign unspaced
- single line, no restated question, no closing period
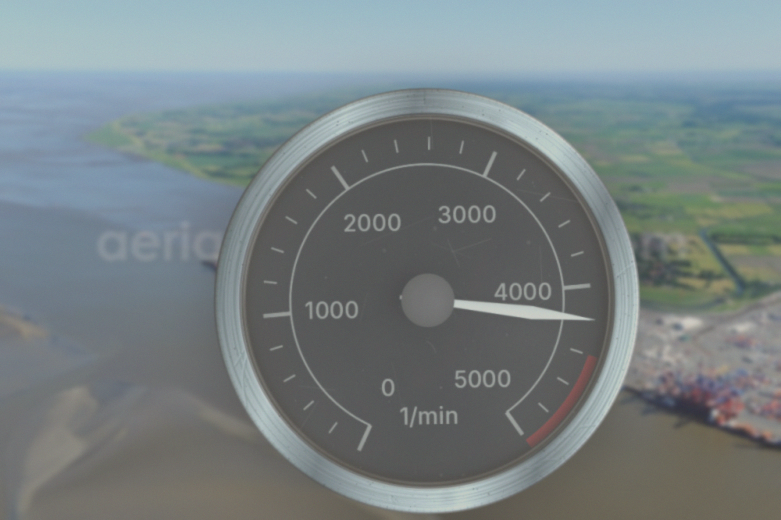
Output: value=4200 unit=rpm
